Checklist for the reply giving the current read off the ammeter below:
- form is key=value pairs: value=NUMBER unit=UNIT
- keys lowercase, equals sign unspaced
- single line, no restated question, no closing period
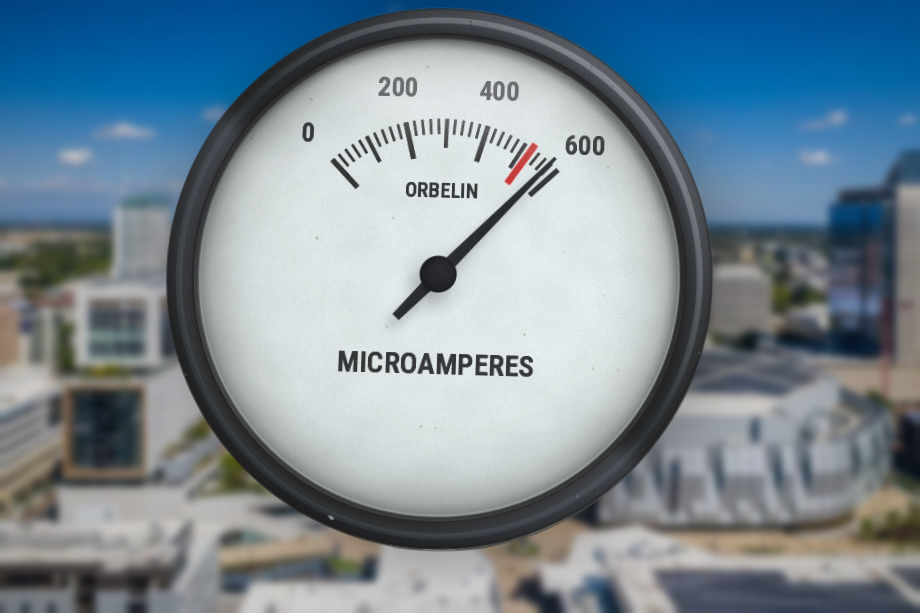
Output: value=580 unit=µA
